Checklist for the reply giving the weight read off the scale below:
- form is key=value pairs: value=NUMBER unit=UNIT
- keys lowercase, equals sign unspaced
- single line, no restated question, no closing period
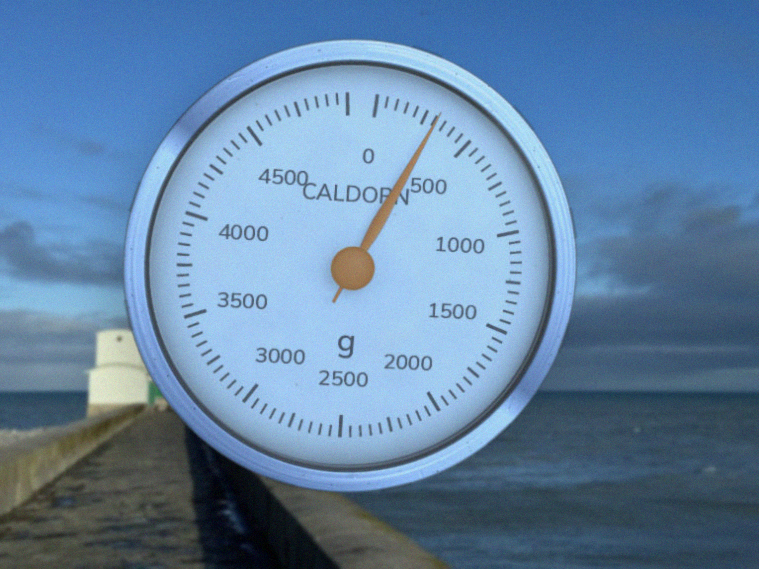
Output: value=300 unit=g
